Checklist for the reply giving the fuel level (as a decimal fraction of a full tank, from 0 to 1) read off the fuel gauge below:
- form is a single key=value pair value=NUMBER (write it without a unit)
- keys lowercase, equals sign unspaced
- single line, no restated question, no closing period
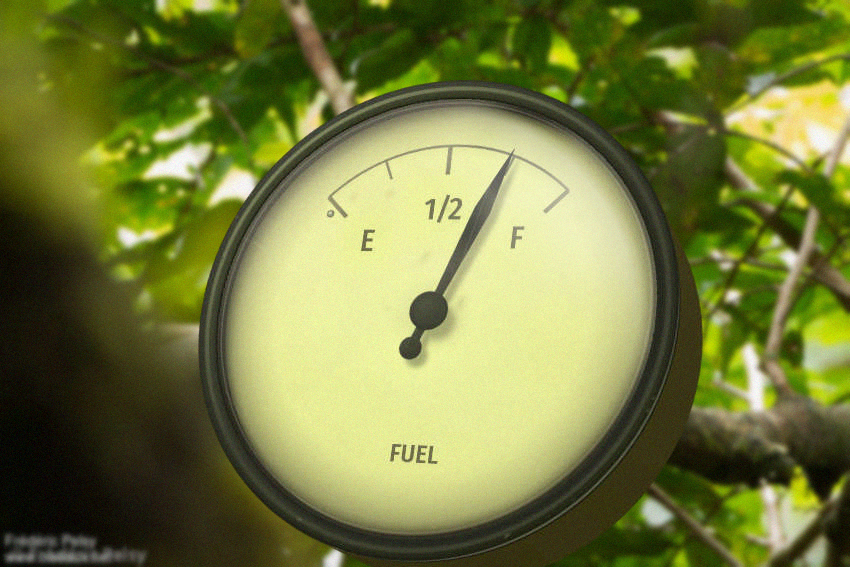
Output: value=0.75
